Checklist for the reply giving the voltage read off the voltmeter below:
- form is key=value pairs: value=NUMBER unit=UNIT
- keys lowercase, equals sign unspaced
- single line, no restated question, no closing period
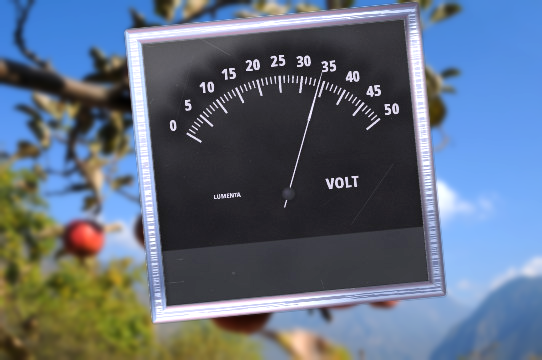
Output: value=34 unit=V
